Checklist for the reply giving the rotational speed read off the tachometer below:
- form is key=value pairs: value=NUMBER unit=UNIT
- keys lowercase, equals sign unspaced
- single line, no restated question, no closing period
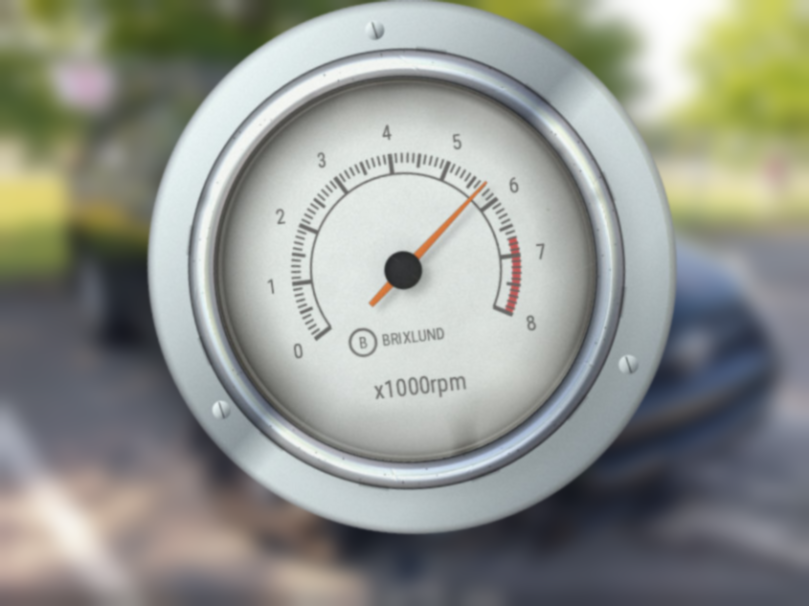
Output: value=5700 unit=rpm
